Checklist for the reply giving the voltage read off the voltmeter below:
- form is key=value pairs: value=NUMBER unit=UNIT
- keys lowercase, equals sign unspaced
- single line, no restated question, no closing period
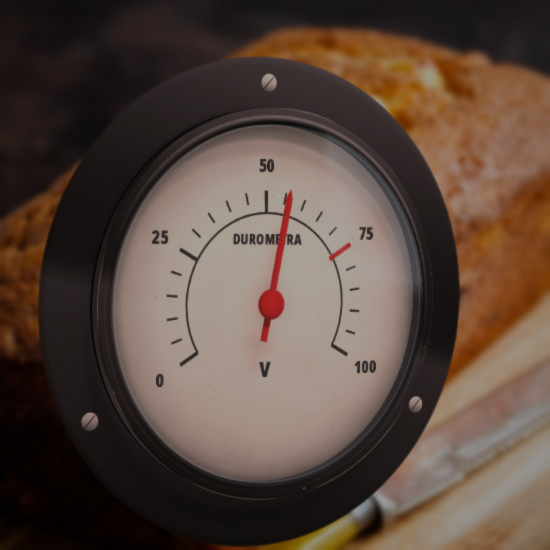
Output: value=55 unit=V
